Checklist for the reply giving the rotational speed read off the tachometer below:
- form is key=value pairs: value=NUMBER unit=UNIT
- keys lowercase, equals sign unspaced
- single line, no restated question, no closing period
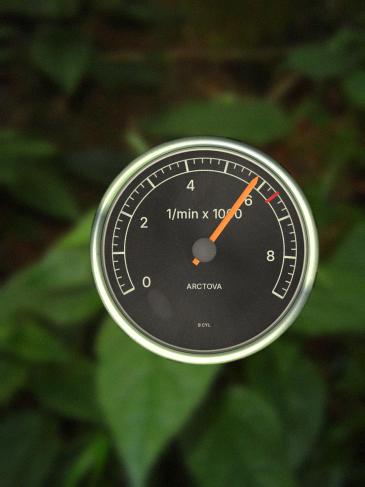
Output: value=5800 unit=rpm
